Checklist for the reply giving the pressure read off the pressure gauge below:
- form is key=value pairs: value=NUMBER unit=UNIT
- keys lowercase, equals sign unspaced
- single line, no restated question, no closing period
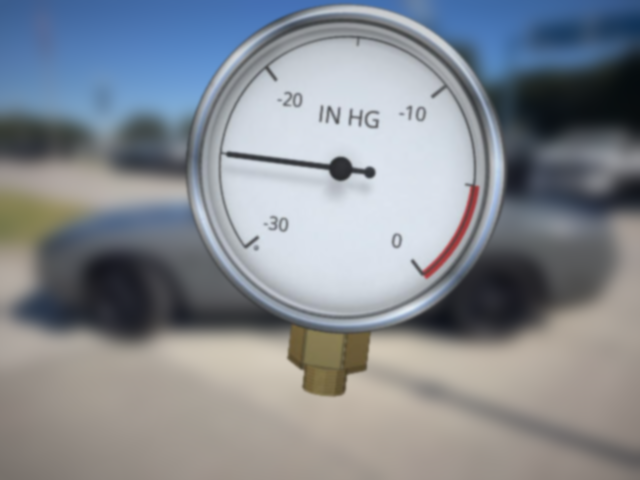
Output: value=-25 unit=inHg
